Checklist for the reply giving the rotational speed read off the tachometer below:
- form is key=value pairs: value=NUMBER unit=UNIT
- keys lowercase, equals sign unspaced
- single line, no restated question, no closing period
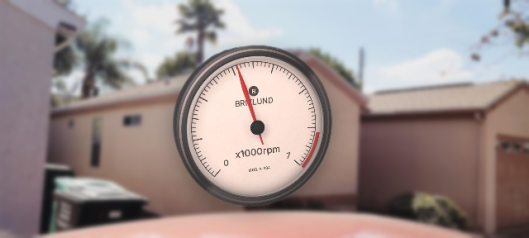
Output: value=3100 unit=rpm
